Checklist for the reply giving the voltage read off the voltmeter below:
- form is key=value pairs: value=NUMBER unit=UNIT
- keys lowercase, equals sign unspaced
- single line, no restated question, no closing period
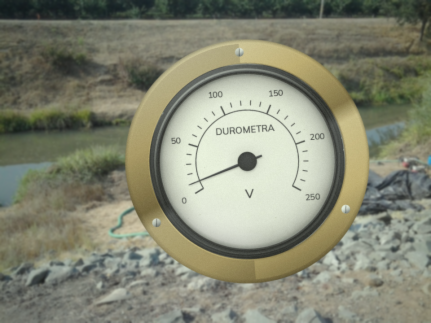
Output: value=10 unit=V
